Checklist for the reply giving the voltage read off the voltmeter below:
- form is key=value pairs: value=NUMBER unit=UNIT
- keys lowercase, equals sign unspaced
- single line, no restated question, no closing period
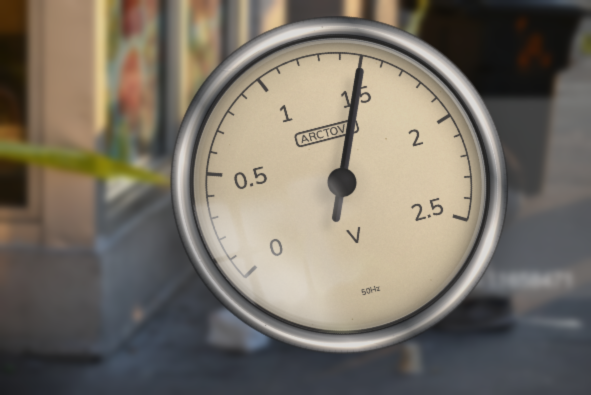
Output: value=1.5 unit=V
